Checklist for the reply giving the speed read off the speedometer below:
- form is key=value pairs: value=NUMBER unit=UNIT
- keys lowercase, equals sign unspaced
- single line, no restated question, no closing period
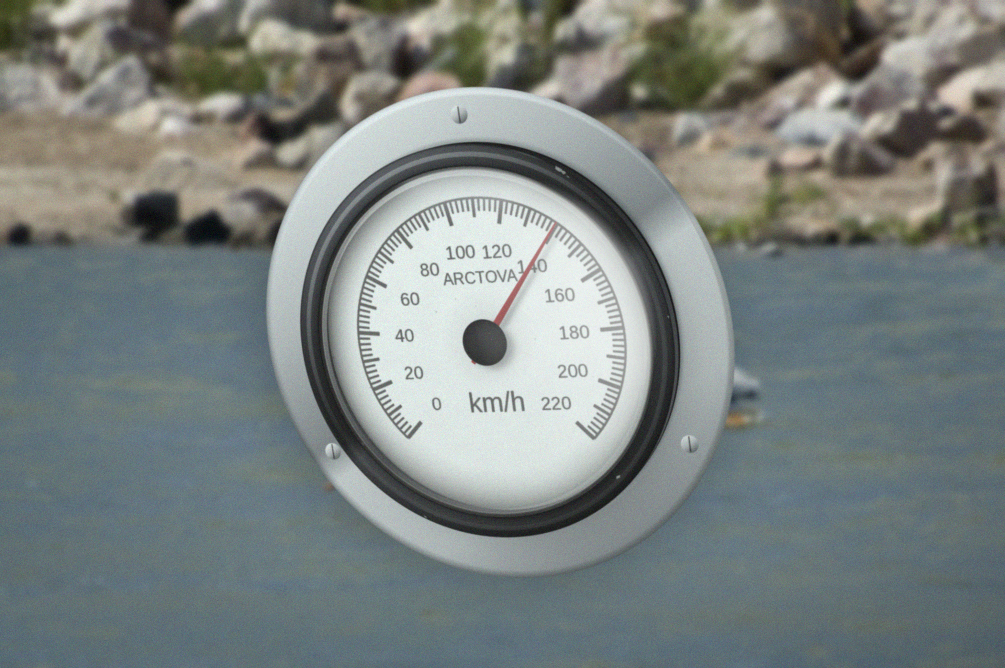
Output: value=140 unit=km/h
